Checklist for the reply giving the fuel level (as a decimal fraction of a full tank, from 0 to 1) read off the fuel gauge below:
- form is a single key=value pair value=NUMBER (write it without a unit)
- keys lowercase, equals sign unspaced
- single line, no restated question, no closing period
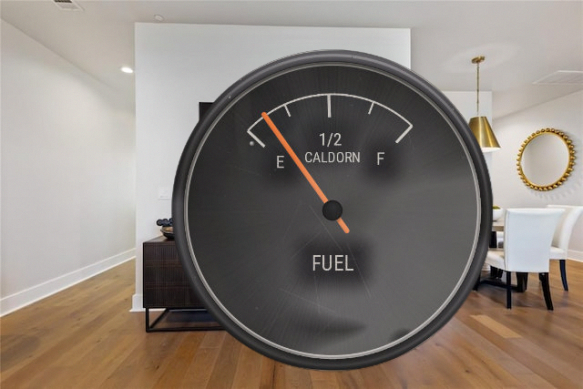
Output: value=0.125
